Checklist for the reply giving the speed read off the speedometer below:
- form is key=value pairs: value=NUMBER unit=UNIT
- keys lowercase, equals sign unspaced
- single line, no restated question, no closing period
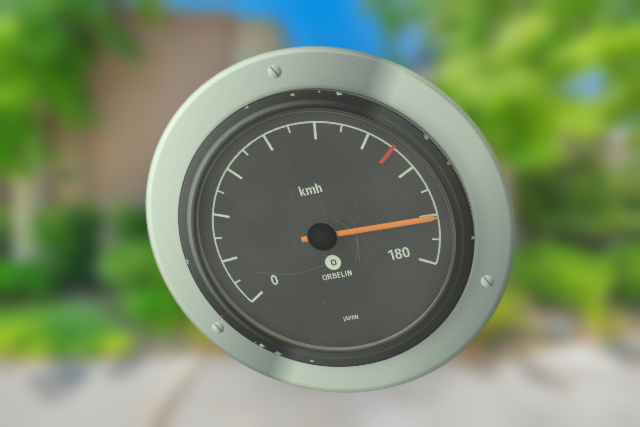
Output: value=160 unit=km/h
